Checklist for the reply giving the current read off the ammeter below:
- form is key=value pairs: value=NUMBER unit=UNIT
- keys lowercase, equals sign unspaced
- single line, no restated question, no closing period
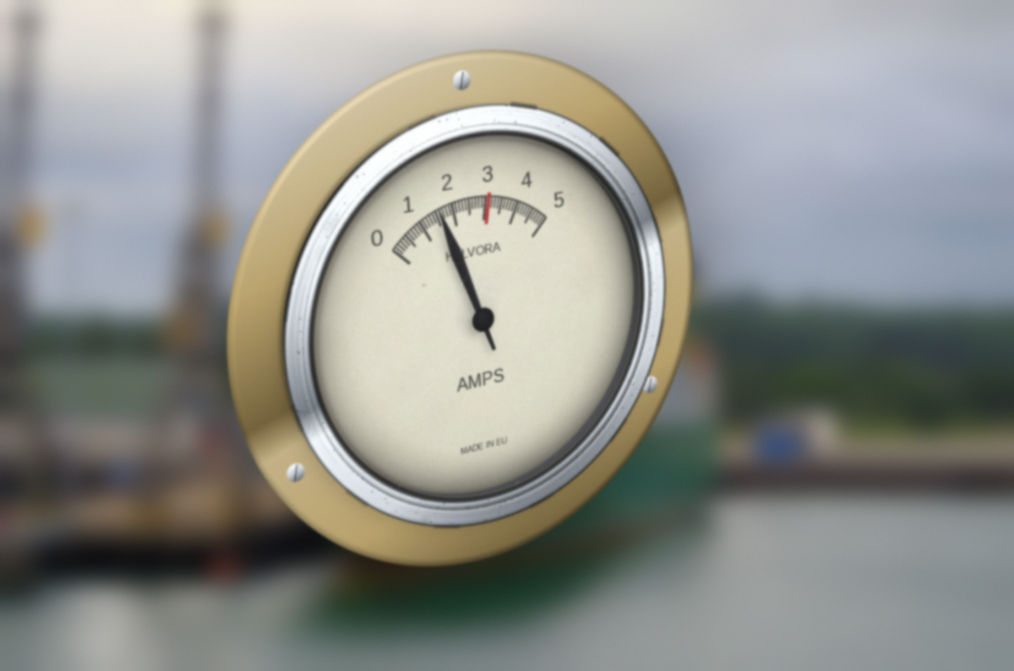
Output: value=1.5 unit=A
